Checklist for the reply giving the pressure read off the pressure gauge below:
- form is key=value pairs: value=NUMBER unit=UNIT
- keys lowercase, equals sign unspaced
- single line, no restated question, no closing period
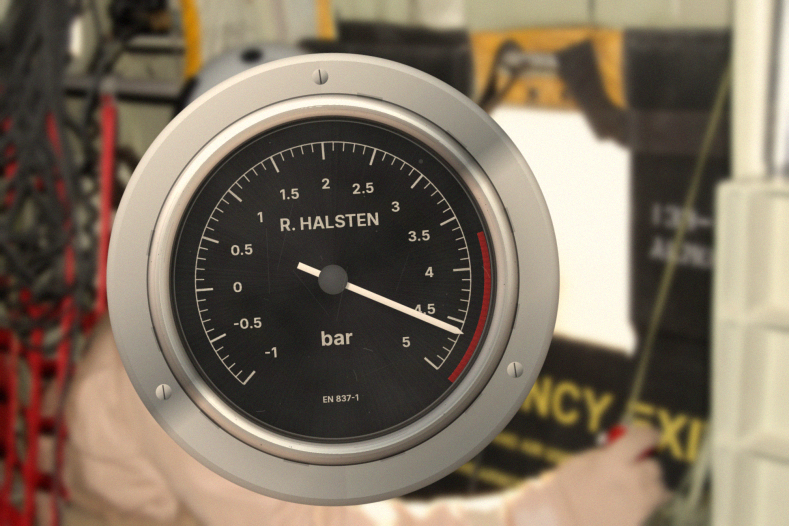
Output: value=4.6 unit=bar
